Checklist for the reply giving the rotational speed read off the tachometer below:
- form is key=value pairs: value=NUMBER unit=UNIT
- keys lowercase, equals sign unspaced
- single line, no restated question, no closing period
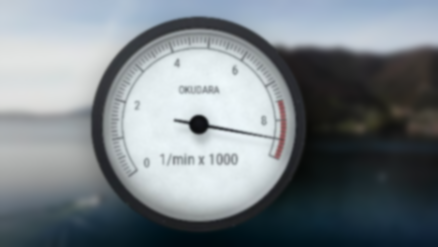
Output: value=8500 unit=rpm
